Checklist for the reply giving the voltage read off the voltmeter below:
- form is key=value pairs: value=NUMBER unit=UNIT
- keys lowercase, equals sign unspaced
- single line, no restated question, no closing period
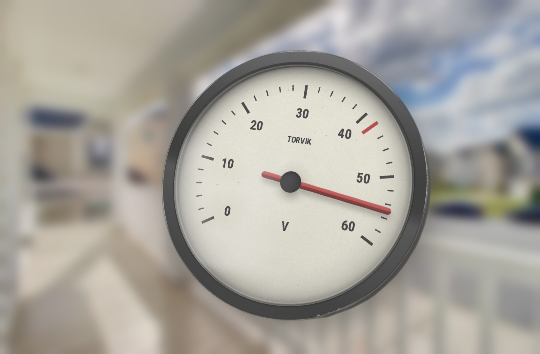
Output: value=55 unit=V
